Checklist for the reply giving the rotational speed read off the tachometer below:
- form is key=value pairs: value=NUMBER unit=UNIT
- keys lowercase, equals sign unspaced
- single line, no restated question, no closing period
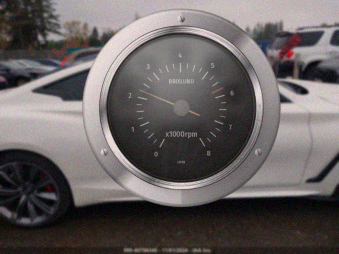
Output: value=2250 unit=rpm
